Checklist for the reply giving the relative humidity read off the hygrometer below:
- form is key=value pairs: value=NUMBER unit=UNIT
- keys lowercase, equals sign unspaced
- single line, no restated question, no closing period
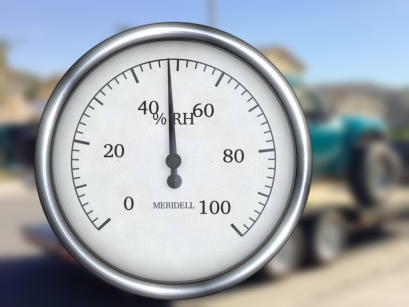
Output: value=48 unit=%
